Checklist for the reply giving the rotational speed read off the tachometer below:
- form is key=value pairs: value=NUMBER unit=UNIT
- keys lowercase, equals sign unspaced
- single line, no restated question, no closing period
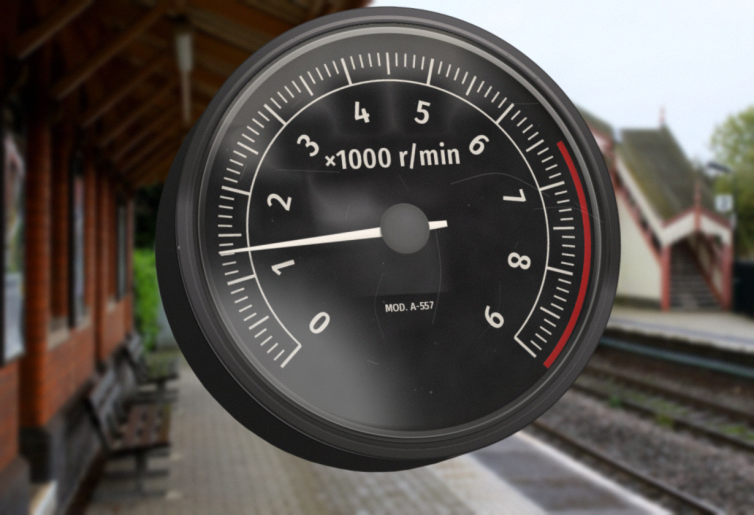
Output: value=1300 unit=rpm
